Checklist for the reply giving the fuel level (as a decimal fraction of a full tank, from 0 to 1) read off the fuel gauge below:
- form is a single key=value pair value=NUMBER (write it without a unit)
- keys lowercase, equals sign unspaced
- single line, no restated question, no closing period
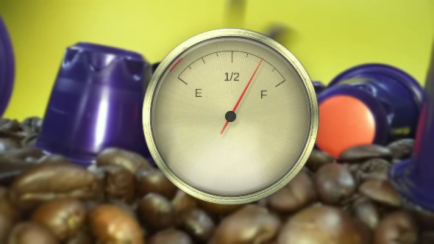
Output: value=0.75
